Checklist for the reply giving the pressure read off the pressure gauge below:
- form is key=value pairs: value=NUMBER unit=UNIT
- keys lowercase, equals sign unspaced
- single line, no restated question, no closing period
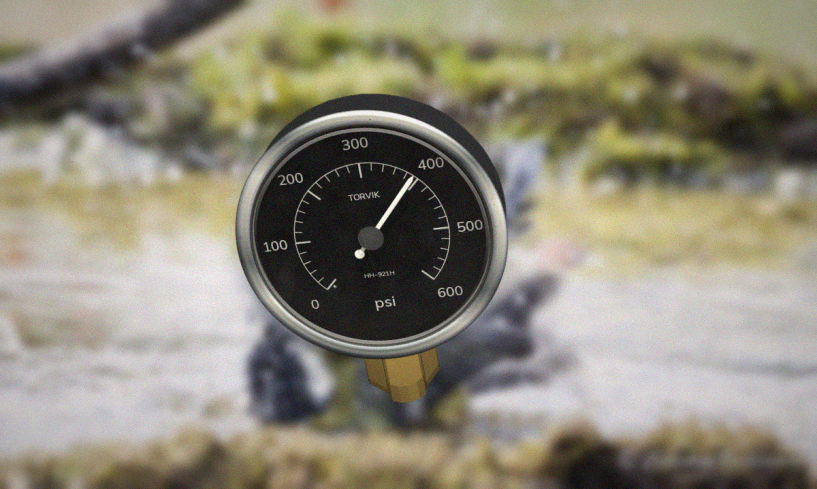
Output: value=390 unit=psi
